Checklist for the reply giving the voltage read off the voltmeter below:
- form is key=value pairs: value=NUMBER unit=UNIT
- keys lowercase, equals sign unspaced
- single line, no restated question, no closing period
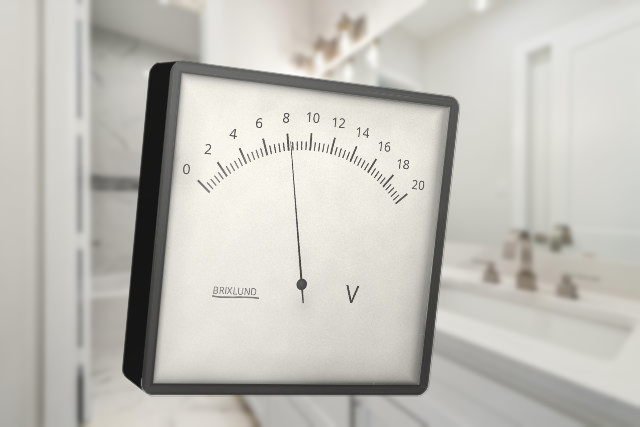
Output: value=8 unit=V
